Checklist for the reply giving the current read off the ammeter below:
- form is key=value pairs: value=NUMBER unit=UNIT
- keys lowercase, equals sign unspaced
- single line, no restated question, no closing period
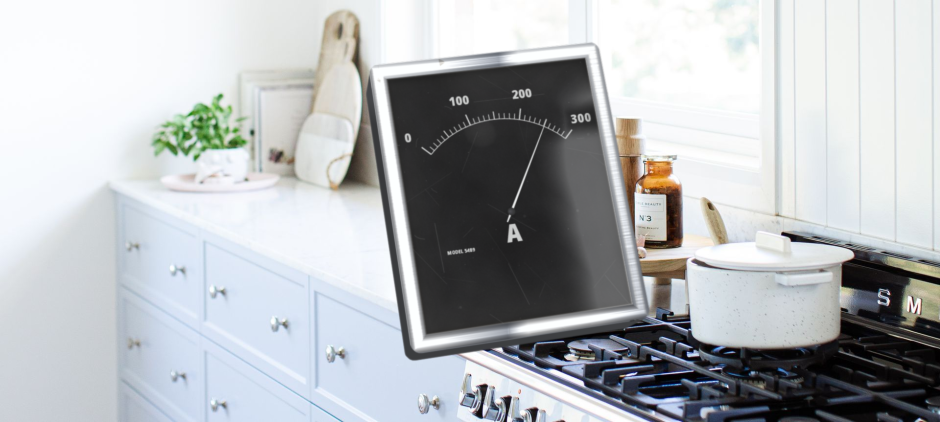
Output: value=250 unit=A
